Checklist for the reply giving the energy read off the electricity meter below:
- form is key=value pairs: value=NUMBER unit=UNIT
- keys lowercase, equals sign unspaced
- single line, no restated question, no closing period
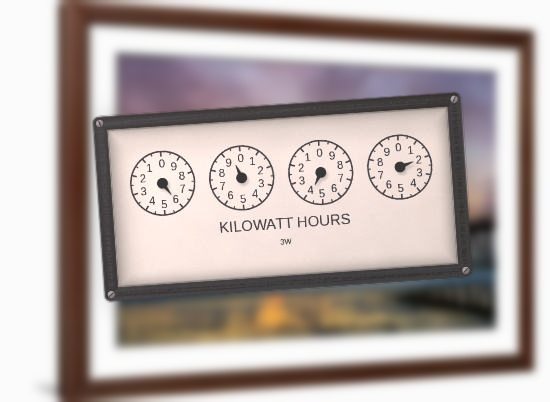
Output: value=5942 unit=kWh
